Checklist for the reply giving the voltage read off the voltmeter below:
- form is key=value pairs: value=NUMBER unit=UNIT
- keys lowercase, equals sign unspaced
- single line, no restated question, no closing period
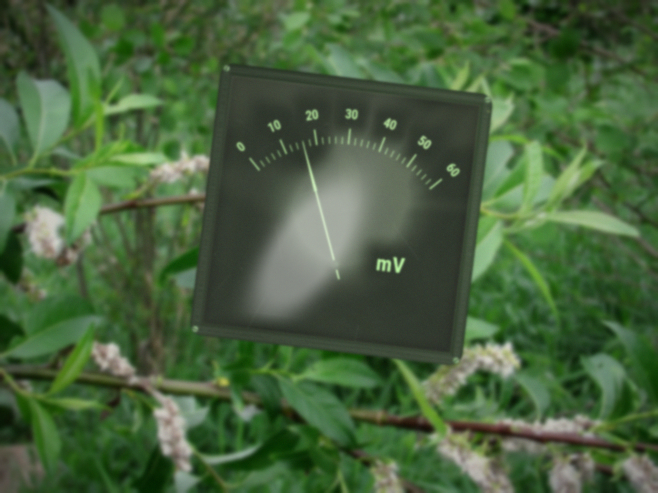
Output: value=16 unit=mV
